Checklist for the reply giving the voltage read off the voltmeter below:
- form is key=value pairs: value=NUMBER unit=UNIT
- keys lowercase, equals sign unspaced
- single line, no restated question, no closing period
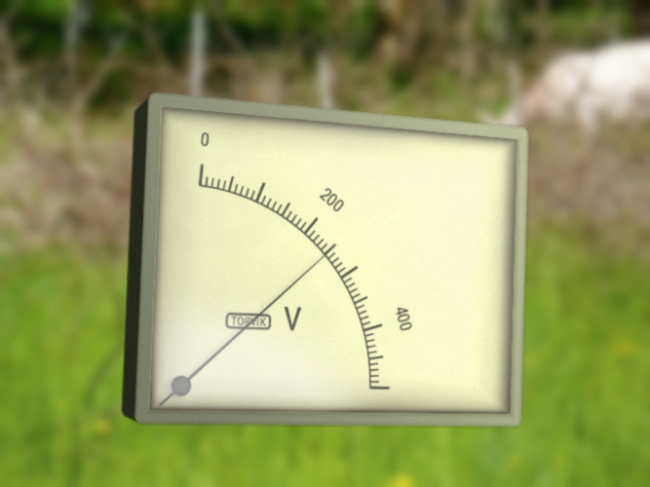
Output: value=250 unit=V
